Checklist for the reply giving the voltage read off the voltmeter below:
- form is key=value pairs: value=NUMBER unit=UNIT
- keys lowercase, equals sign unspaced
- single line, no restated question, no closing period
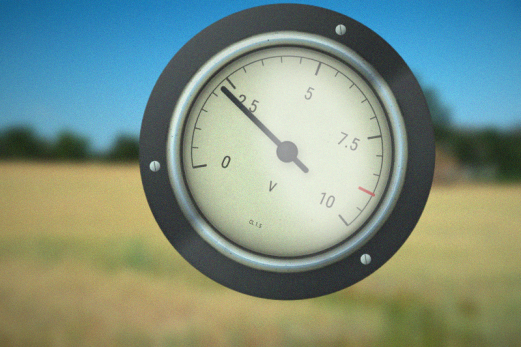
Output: value=2.25 unit=V
